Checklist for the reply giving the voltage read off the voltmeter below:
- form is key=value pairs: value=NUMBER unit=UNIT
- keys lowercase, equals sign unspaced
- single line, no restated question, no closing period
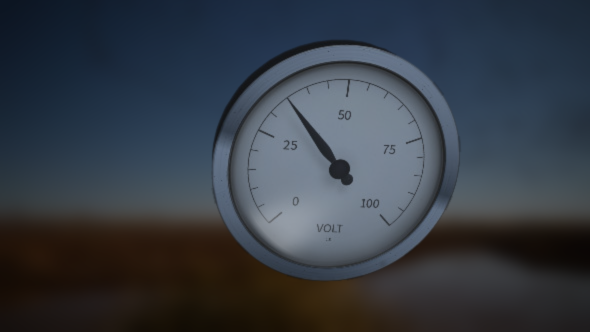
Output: value=35 unit=V
